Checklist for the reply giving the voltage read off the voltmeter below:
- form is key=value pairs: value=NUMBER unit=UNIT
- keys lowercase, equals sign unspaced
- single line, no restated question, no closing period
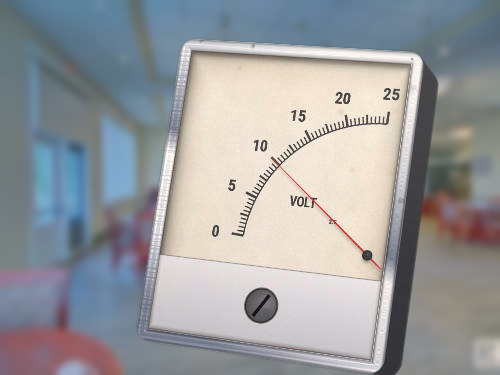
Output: value=10 unit=V
